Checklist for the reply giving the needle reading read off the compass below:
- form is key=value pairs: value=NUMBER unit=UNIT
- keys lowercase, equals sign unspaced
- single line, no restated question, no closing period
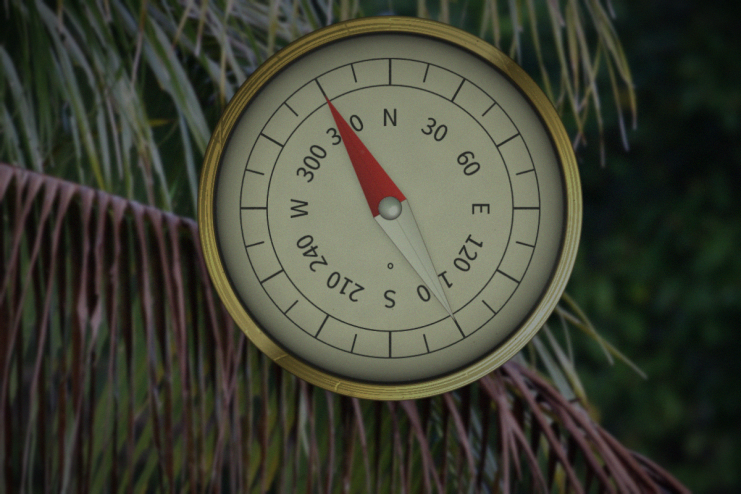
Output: value=330 unit=°
